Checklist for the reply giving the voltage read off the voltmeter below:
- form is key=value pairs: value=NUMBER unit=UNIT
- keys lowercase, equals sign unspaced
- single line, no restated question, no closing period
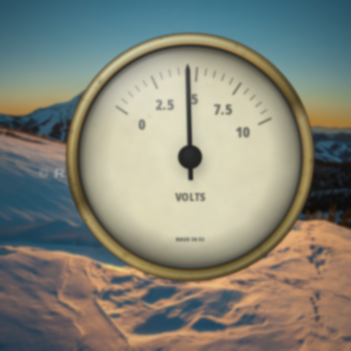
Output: value=4.5 unit=V
